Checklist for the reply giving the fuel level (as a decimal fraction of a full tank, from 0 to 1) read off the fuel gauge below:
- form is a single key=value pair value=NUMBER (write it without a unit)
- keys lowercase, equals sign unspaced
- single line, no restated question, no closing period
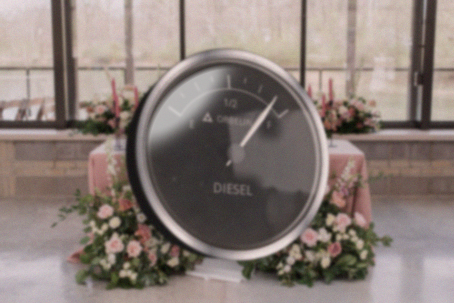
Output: value=0.875
